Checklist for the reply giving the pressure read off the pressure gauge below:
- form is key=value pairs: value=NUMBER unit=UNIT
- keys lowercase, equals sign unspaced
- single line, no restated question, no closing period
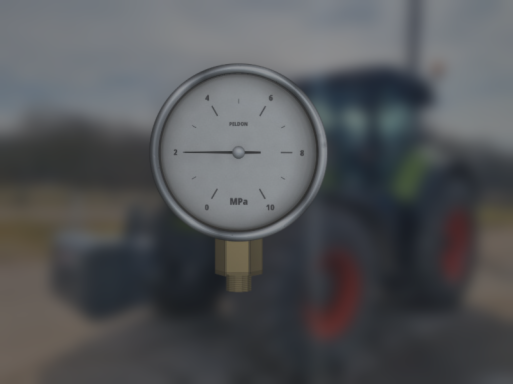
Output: value=2 unit=MPa
